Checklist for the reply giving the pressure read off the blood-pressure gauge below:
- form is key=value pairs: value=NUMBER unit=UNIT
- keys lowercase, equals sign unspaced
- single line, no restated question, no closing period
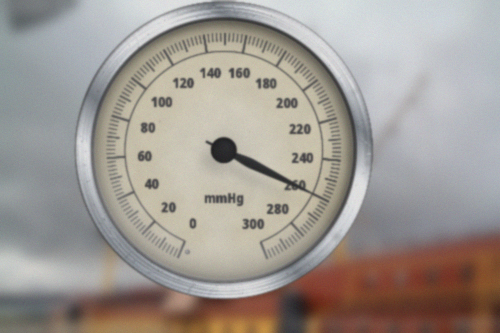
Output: value=260 unit=mmHg
